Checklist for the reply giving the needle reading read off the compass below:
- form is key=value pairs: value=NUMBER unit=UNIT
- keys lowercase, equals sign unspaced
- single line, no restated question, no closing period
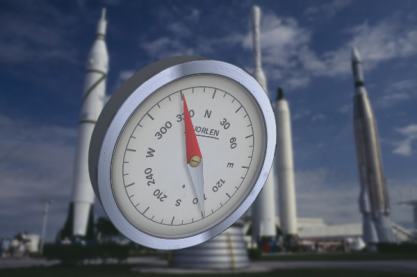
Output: value=330 unit=°
